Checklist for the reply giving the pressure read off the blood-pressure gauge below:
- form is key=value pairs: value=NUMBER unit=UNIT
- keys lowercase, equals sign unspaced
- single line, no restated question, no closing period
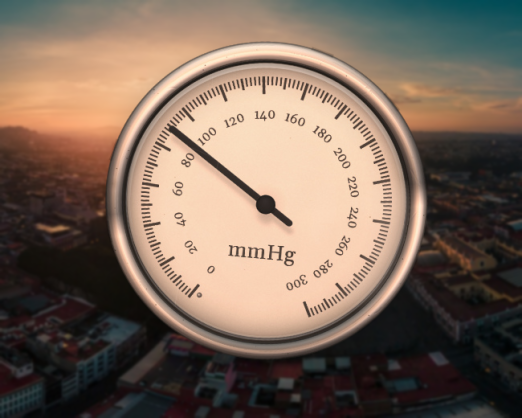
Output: value=90 unit=mmHg
